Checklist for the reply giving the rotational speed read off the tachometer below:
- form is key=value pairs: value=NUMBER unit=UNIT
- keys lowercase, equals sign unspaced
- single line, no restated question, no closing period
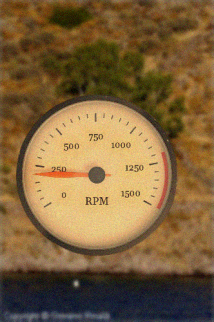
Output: value=200 unit=rpm
